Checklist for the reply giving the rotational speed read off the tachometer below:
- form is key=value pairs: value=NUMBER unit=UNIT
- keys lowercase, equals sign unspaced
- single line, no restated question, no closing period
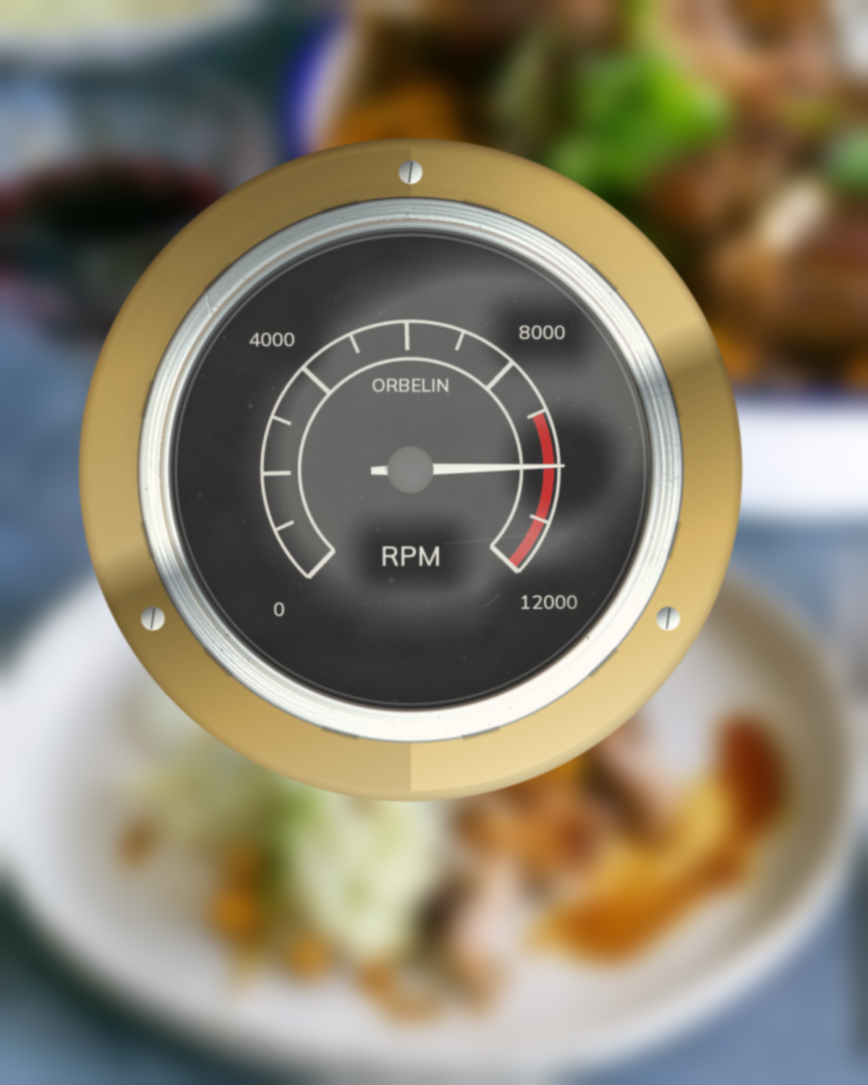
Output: value=10000 unit=rpm
